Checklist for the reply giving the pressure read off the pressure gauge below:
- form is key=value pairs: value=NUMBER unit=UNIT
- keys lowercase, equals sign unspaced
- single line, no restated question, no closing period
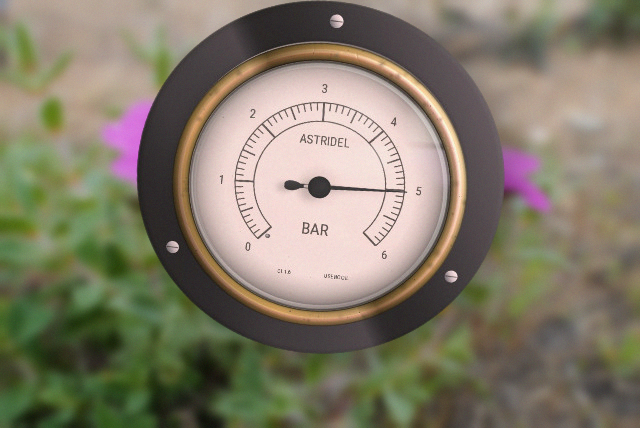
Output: value=5 unit=bar
